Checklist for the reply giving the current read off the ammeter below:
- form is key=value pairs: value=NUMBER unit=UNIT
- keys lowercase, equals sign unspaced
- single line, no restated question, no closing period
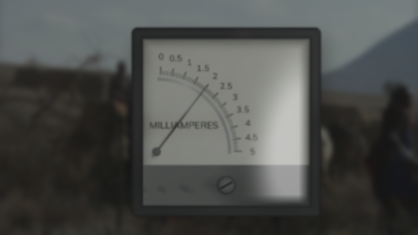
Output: value=2 unit=mA
